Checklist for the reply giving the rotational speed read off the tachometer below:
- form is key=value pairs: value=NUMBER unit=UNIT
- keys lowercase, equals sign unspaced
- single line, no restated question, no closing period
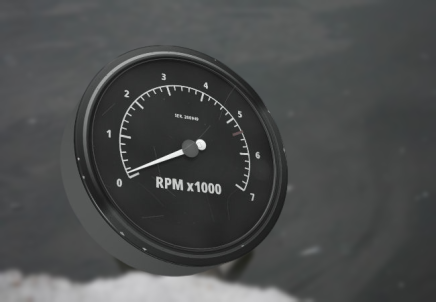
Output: value=100 unit=rpm
